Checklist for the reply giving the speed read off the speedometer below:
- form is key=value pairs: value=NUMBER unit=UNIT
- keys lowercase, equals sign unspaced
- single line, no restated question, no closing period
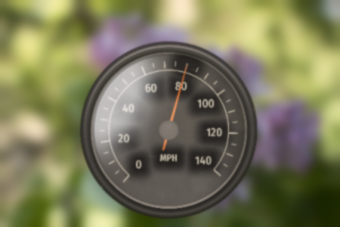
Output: value=80 unit=mph
